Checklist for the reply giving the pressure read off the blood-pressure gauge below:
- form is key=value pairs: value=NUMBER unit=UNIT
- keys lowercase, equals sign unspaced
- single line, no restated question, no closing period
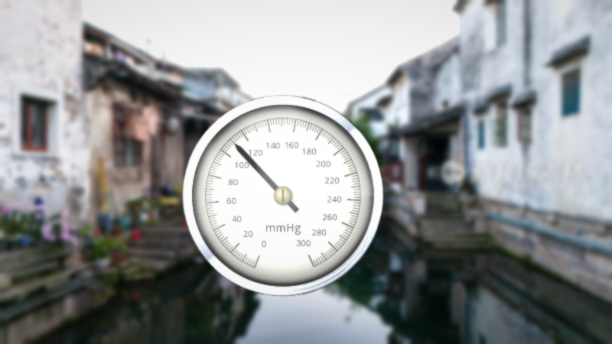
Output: value=110 unit=mmHg
